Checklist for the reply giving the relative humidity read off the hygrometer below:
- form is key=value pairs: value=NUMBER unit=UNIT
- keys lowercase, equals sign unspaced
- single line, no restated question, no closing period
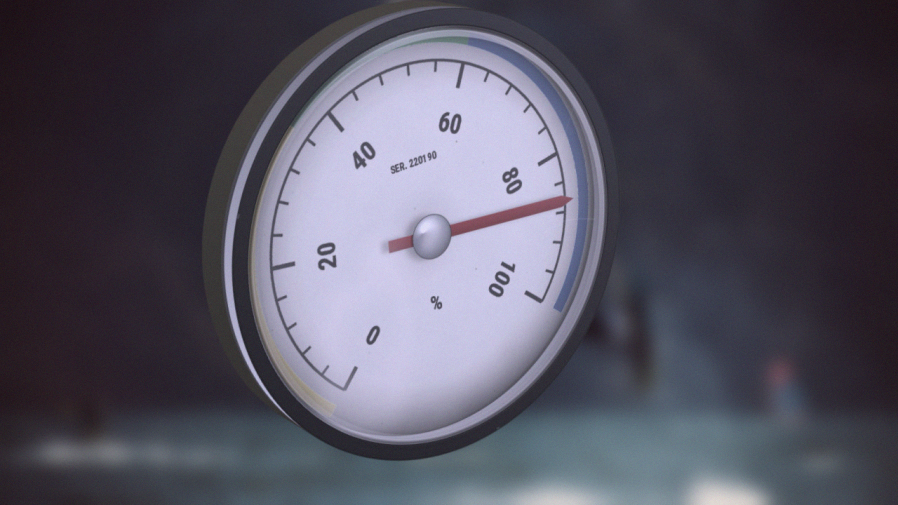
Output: value=86 unit=%
